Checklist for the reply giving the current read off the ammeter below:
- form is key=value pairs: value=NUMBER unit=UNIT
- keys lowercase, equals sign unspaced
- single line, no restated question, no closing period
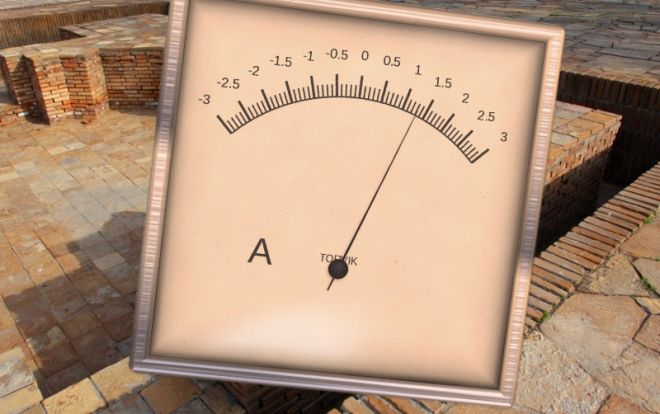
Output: value=1.3 unit=A
